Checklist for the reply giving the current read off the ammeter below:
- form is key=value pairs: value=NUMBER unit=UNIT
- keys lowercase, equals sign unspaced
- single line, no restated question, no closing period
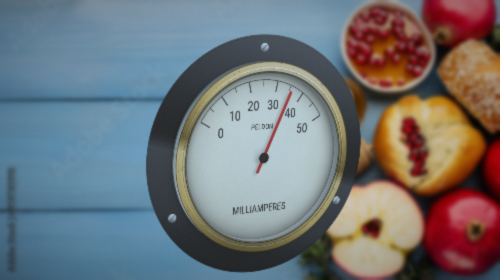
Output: value=35 unit=mA
